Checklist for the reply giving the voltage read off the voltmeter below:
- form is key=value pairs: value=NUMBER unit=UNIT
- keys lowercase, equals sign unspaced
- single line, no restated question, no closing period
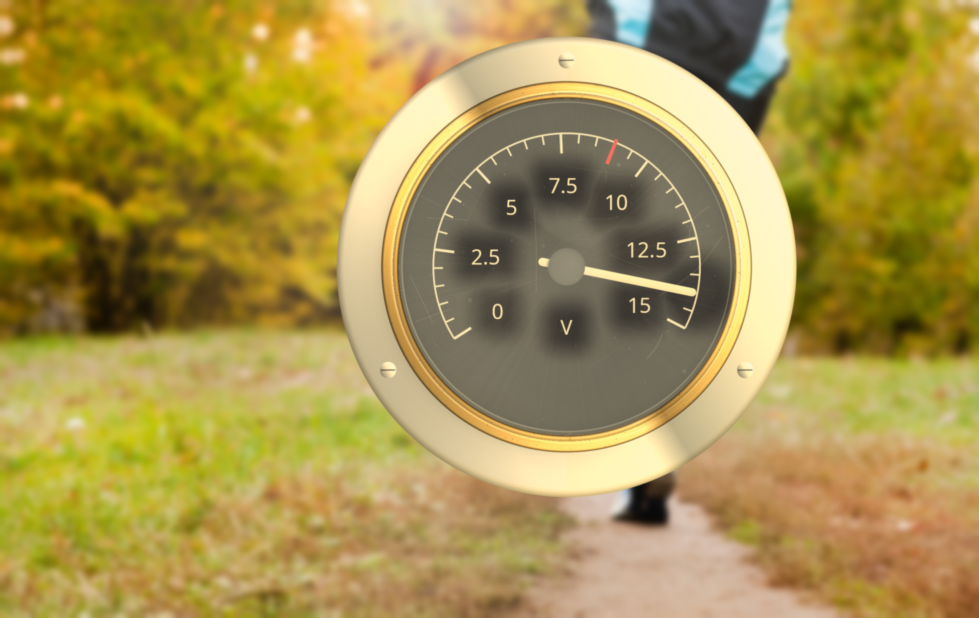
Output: value=14 unit=V
